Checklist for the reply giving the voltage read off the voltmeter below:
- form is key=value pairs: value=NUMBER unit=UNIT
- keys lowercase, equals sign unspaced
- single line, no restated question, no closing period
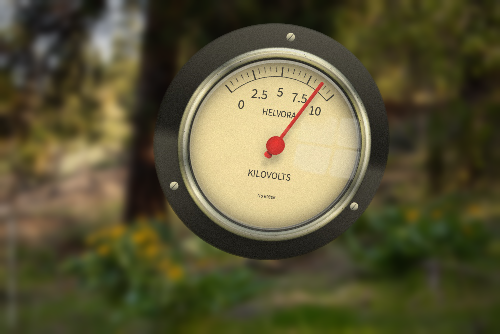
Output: value=8.5 unit=kV
